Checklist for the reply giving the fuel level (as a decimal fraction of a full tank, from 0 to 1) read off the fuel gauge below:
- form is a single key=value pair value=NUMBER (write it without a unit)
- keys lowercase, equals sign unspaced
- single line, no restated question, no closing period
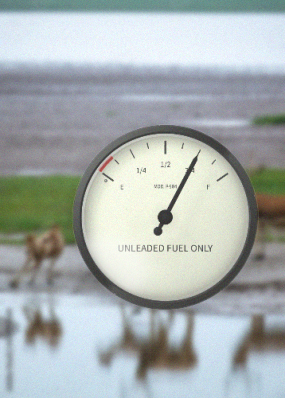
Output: value=0.75
